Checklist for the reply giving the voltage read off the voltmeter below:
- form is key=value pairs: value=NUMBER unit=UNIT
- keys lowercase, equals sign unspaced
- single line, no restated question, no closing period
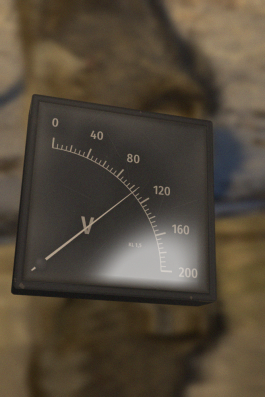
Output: value=105 unit=V
